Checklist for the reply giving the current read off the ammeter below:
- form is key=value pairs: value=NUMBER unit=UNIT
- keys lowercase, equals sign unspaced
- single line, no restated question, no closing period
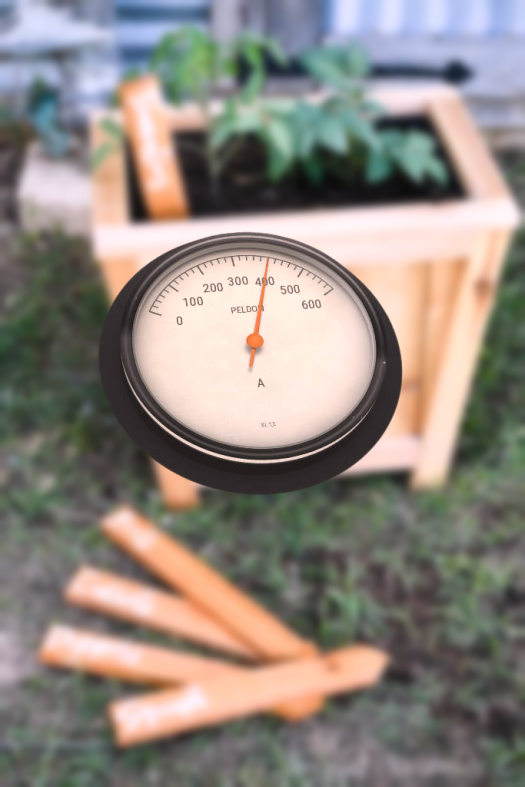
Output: value=400 unit=A
